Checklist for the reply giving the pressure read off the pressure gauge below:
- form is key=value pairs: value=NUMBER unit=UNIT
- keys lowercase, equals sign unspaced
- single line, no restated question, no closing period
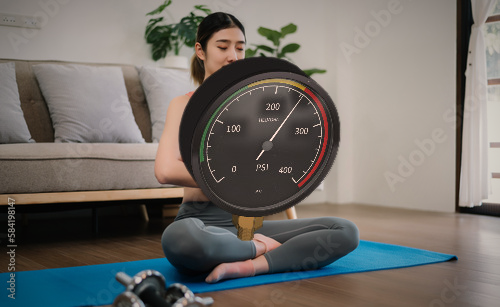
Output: value=240 unit=psi
